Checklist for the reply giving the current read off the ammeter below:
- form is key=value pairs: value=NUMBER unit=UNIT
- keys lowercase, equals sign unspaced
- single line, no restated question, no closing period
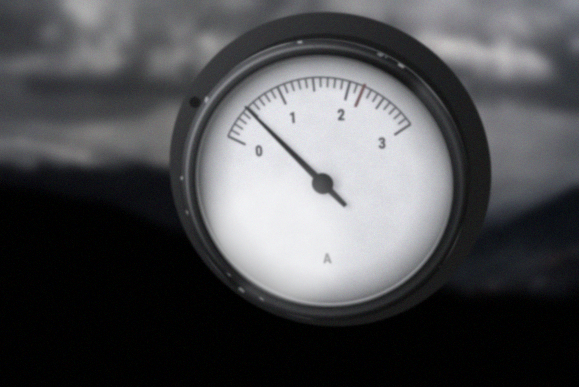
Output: value=0.5 unit=A
